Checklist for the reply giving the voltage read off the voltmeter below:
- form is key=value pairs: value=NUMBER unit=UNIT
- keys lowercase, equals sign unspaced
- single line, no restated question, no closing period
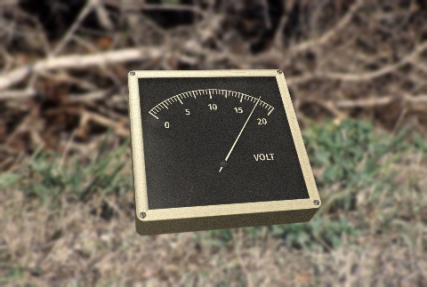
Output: value=17.5 unit=V
